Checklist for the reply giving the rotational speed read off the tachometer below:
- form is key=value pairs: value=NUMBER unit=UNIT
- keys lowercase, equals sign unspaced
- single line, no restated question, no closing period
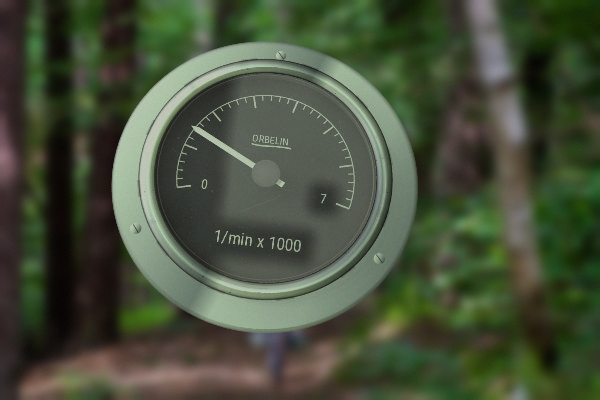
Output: value=1400 unit=rpm
